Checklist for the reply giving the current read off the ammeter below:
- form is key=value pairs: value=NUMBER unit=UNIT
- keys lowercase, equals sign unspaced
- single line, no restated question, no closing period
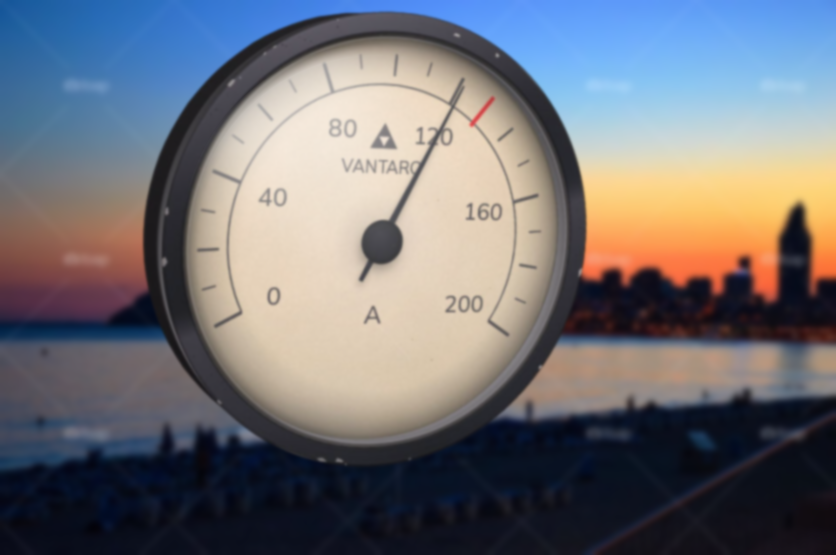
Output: value=120 unit=A
